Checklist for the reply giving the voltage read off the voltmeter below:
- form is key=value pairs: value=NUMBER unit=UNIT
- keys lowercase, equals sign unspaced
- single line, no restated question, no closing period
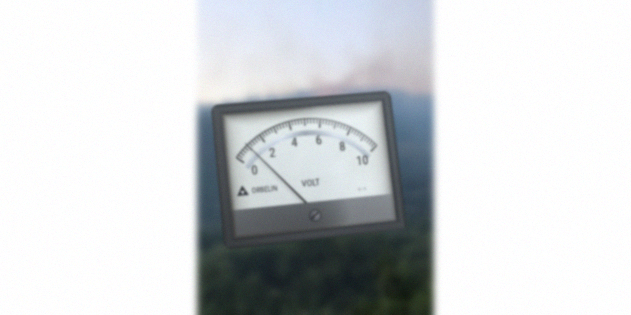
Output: value=1 unit=V
